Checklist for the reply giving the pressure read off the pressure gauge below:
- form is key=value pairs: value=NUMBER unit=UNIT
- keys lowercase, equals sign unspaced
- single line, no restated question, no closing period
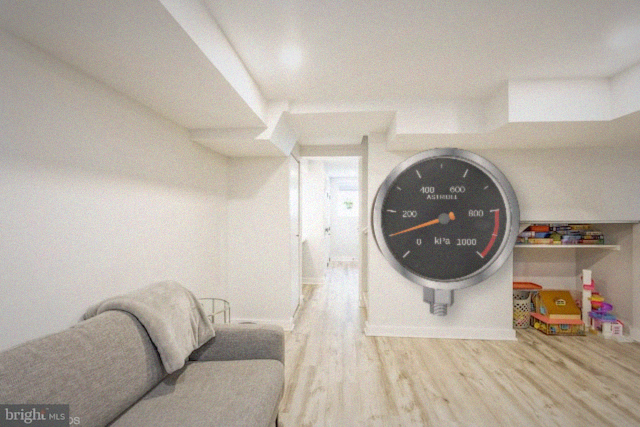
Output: value=100 unit=kPa
